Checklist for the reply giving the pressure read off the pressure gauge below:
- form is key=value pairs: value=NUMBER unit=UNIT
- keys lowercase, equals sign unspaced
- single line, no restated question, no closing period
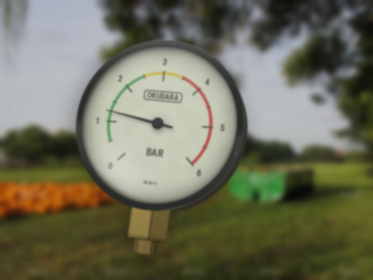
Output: value=1.25 unit=bar
